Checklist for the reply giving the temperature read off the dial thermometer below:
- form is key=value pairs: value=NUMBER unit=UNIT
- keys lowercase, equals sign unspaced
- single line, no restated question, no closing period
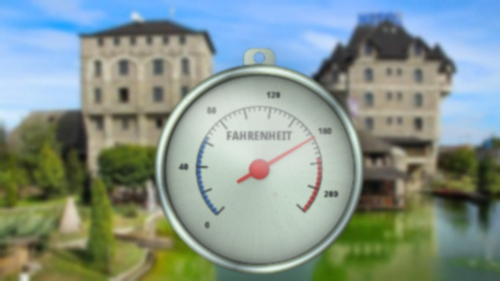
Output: value=160 unit=°F
